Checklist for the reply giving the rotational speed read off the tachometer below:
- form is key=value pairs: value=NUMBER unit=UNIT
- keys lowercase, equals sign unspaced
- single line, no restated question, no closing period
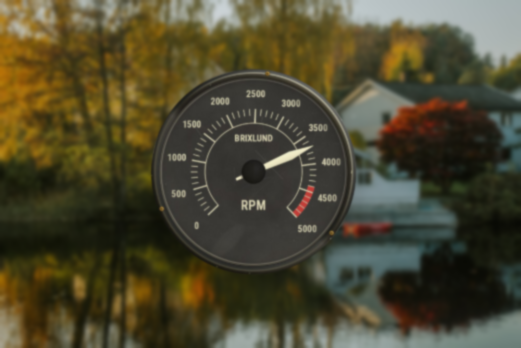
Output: value=3700 unit=rpm
